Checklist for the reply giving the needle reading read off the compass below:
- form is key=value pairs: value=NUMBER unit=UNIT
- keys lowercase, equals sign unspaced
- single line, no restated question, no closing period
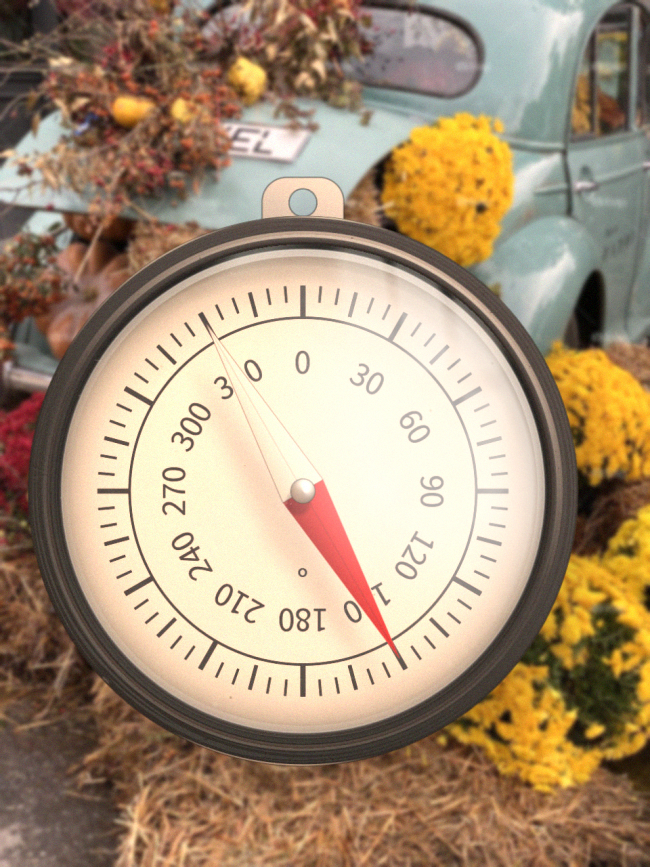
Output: value=150 unit=°
